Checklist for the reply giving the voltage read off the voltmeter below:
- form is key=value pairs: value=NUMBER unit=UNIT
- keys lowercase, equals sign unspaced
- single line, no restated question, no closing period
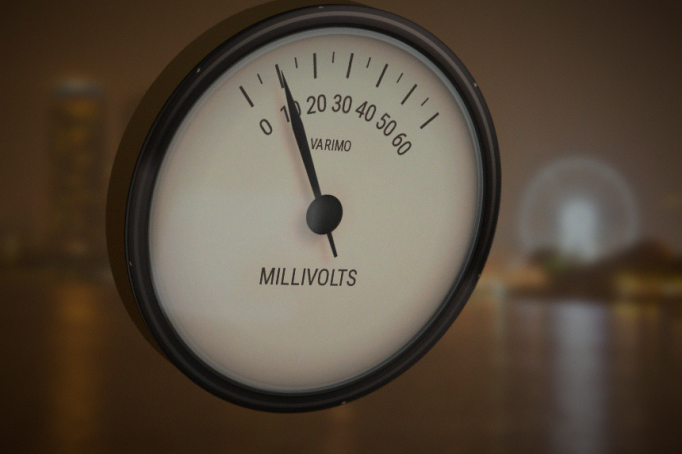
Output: value=10 unit=mV
